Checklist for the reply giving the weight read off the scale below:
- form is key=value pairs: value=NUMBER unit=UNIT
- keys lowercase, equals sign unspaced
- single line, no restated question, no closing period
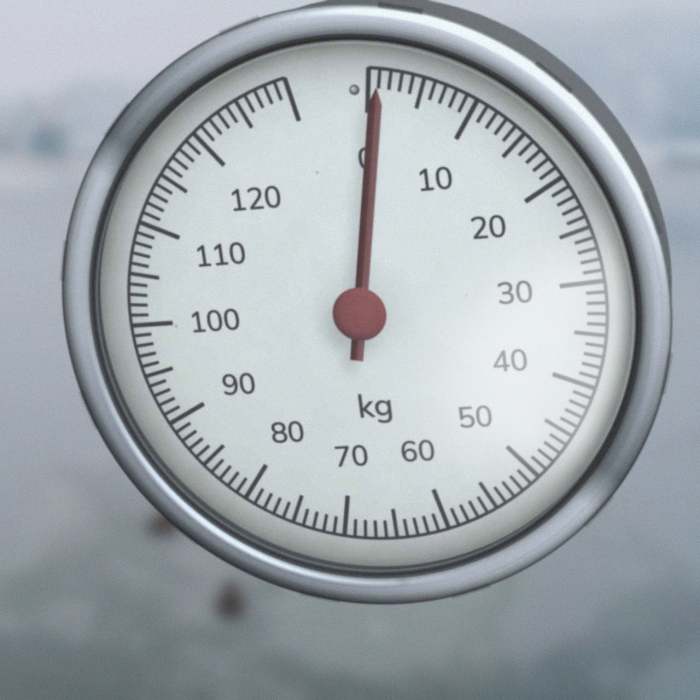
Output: value=1 unit=kg
